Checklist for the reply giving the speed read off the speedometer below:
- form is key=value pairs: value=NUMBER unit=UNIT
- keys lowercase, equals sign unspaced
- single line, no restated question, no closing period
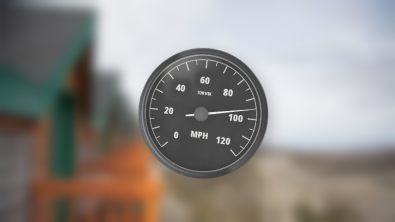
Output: value=95 unit=mph
